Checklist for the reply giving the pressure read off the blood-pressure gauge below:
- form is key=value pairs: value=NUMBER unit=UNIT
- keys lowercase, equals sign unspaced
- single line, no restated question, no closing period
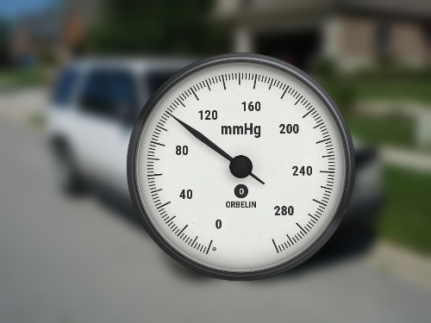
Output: value=100 unit=mmHg
